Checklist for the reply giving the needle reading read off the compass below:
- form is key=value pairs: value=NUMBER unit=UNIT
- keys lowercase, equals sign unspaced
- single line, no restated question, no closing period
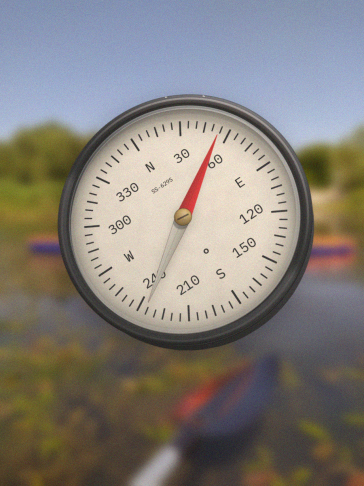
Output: value=55 unit=°
